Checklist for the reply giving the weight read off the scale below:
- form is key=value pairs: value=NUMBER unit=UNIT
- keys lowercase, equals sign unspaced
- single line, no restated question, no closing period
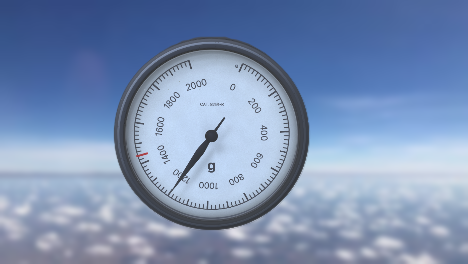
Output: value=1200 unit=g
